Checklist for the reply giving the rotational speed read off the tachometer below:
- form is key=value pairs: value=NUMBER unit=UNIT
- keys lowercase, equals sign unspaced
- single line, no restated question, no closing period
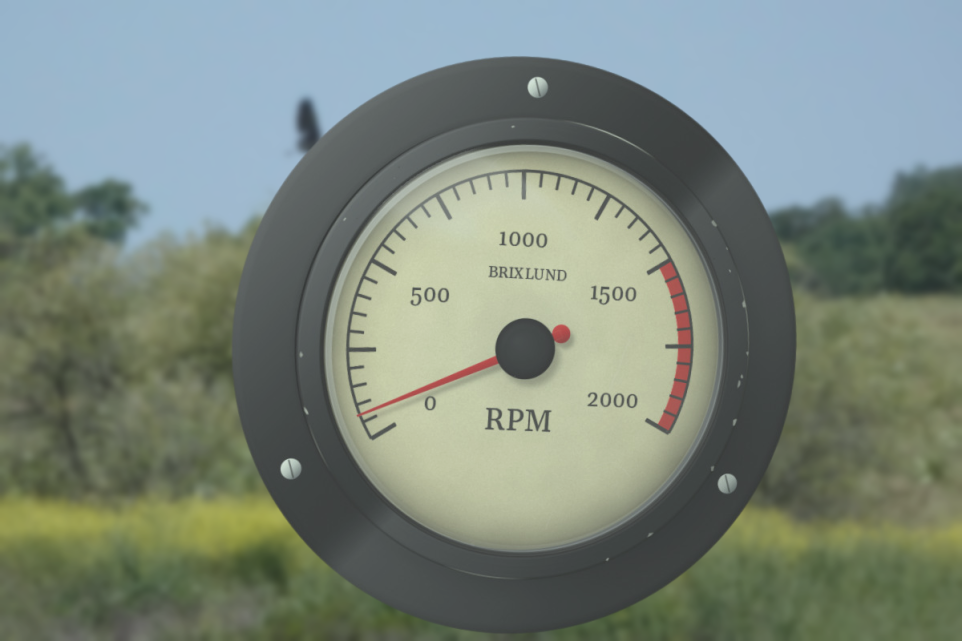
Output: value=75 unit=rpm
